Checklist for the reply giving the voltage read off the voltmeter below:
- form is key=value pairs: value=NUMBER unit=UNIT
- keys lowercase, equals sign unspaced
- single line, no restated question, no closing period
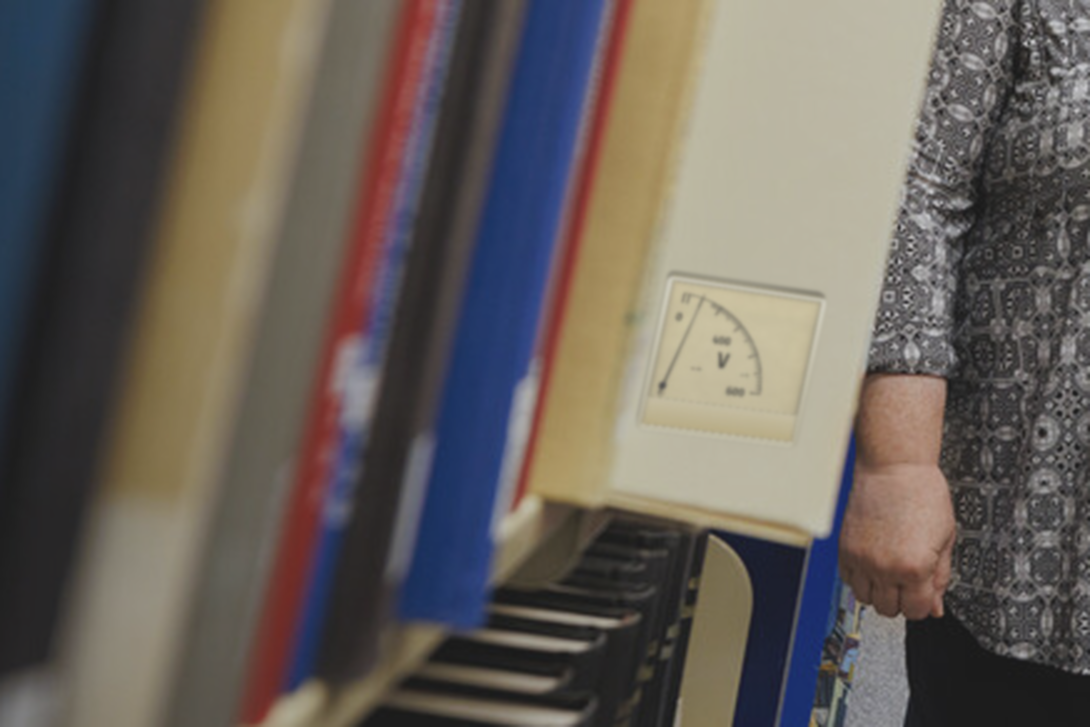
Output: value=200 unit=V
